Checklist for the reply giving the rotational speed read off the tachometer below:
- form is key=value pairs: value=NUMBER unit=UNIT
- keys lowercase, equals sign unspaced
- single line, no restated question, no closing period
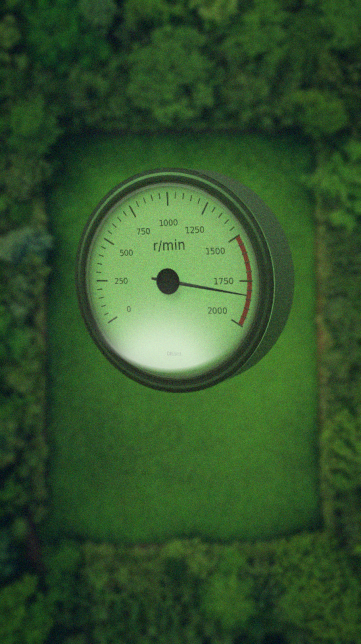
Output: value=1825 unit=rpm
